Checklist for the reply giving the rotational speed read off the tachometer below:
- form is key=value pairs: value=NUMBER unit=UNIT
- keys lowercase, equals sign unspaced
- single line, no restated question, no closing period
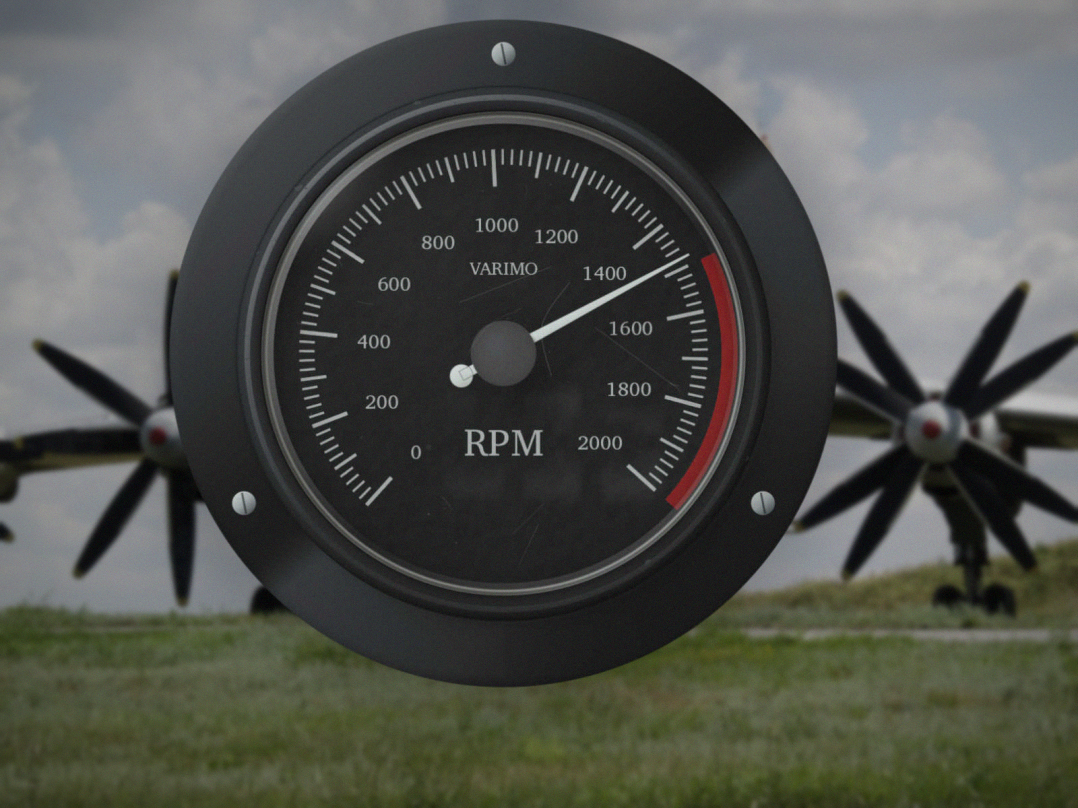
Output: value=1480 unit=rpm
